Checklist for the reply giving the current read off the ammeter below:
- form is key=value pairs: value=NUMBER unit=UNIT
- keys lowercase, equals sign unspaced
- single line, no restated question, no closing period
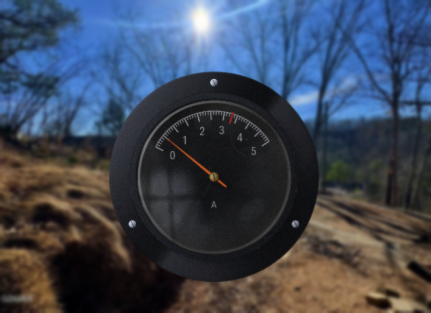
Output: value=0.5 unit=A
